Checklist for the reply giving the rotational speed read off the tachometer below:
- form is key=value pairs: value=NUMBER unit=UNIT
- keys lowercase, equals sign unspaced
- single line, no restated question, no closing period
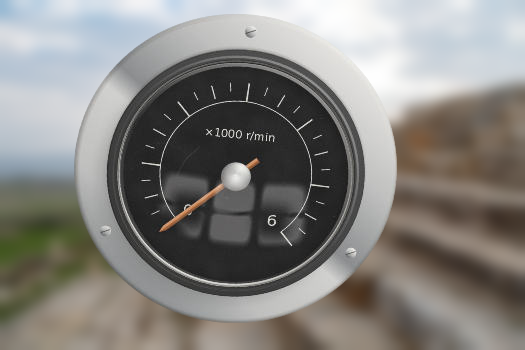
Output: value=0 unit=rpm
